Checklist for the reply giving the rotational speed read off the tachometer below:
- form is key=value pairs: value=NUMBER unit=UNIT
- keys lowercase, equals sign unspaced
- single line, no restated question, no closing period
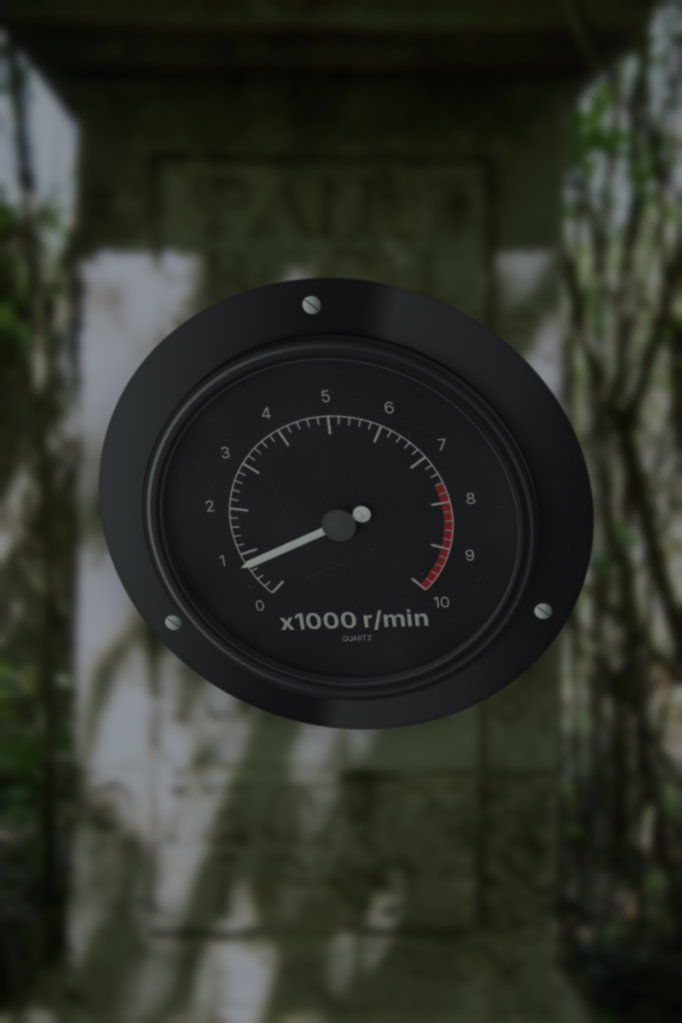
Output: value=800 unit=rpm
